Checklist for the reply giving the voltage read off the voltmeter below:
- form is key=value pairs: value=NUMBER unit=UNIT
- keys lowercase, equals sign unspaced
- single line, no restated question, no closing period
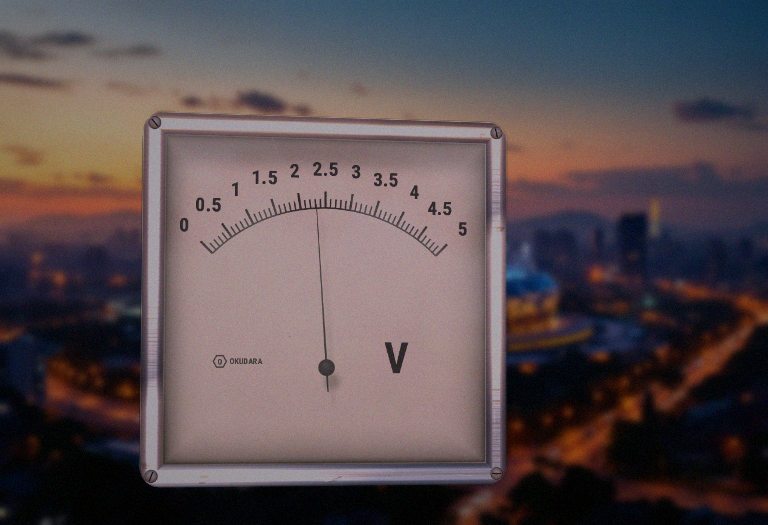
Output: value=2.3 unit=V
